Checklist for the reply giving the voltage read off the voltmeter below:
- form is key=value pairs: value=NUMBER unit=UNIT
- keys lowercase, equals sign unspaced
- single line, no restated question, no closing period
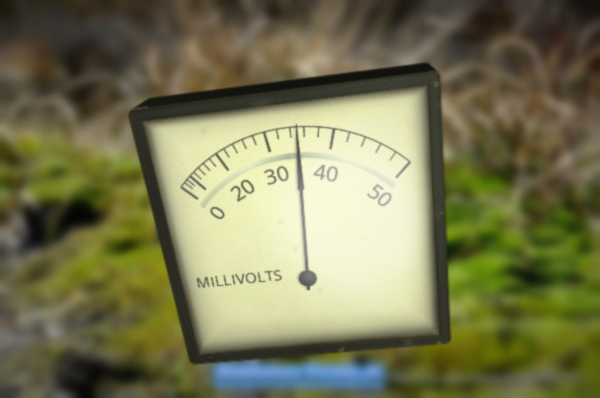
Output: value=35 unit=mV
